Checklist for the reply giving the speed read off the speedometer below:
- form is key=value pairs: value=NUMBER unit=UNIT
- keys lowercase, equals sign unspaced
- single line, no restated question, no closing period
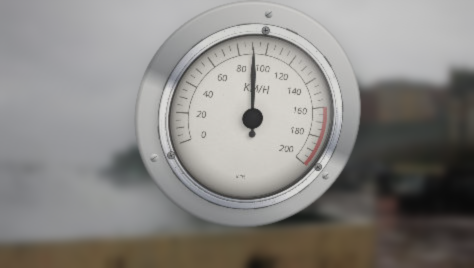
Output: value=90 unit=km/h
